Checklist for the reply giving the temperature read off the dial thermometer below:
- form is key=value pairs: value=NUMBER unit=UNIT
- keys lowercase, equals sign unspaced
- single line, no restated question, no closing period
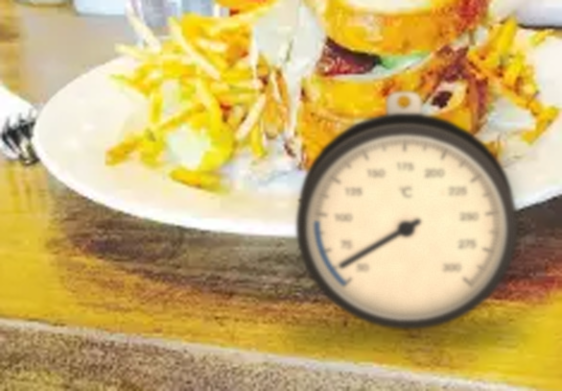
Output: value=62.5 unit=°C
